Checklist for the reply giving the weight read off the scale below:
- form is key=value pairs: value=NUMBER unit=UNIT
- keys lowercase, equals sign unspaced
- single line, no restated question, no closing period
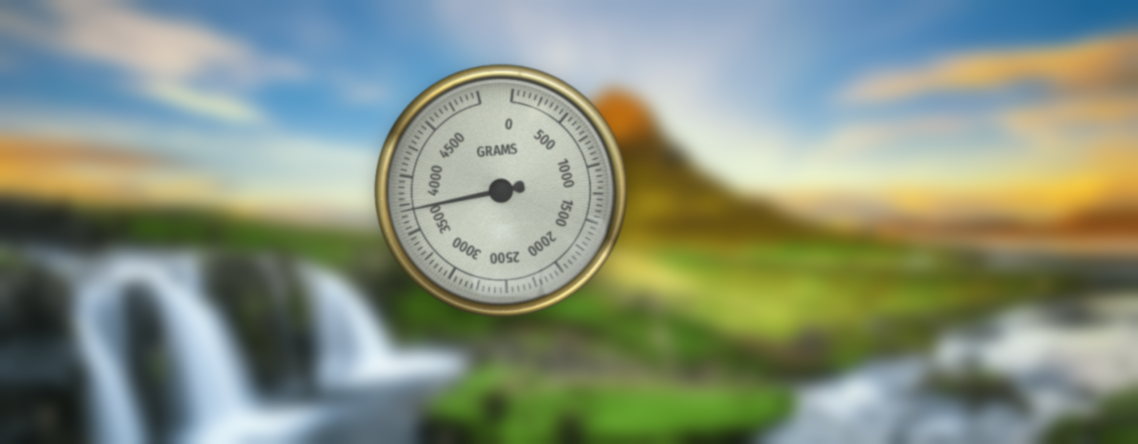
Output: value=3700 unit=g
